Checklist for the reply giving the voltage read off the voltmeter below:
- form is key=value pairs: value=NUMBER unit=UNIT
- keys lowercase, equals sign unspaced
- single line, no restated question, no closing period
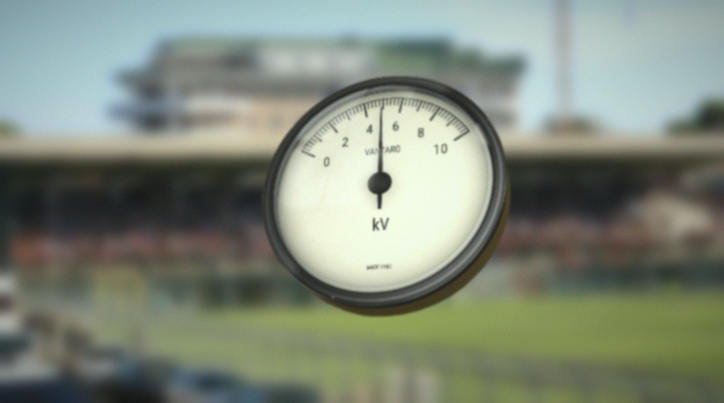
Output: value=5 unit=kV
